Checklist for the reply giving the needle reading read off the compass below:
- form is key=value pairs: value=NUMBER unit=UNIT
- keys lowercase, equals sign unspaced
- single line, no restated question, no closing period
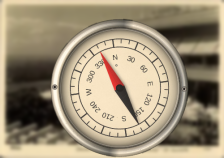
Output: value=340 unit=°
